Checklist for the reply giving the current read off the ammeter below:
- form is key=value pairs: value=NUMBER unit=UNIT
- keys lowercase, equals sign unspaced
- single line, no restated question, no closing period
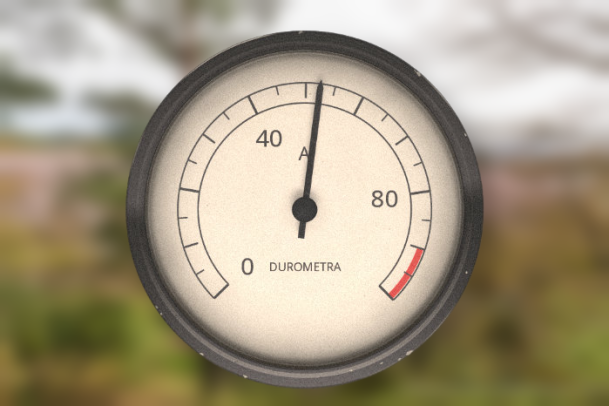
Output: value=52.5 unit=A
